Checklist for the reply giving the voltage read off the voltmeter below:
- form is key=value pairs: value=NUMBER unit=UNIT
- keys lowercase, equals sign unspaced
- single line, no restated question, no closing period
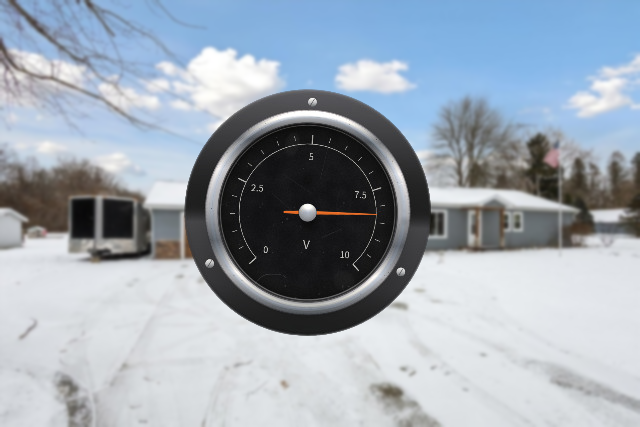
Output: value=8.25 unit=V
